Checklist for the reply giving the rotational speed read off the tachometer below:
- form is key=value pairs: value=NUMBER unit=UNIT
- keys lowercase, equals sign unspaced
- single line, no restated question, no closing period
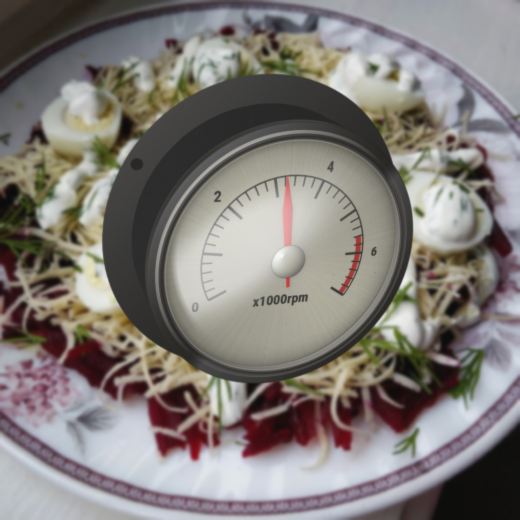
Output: value=3200 unit=rpm
